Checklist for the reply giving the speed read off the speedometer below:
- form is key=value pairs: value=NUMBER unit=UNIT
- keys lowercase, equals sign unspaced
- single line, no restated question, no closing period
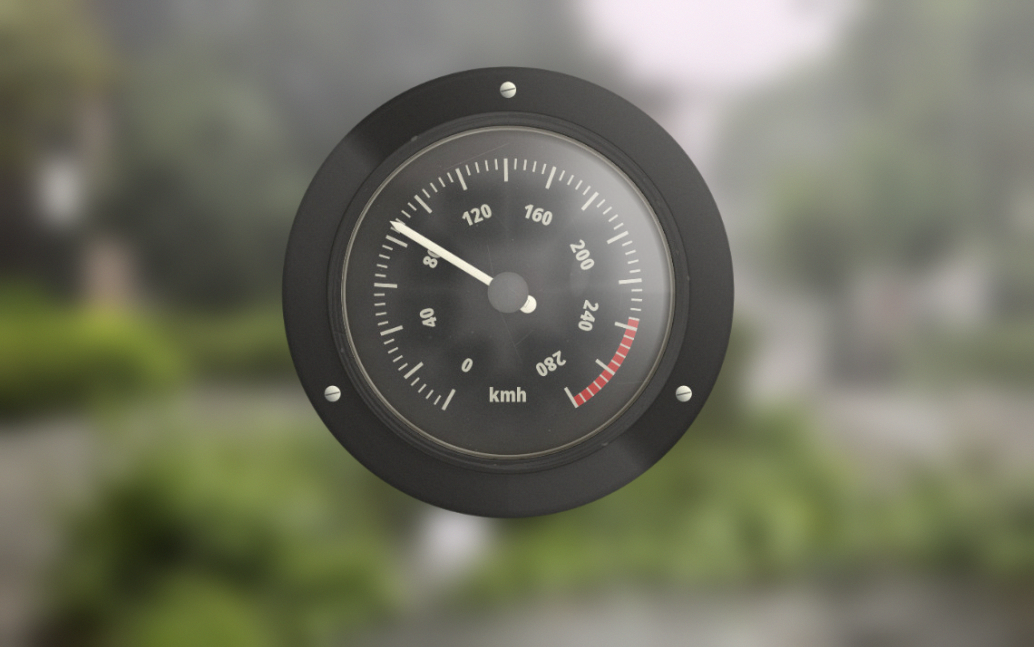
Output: value=86 unit=km/h
